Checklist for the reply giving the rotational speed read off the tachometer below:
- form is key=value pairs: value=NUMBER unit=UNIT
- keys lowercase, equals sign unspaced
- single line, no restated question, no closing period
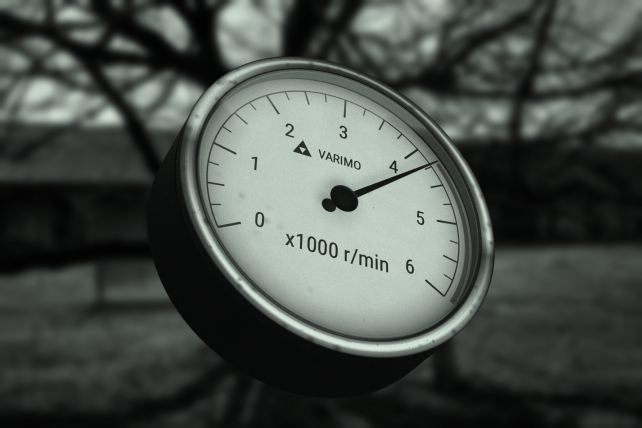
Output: value=4250 unit=rpm
